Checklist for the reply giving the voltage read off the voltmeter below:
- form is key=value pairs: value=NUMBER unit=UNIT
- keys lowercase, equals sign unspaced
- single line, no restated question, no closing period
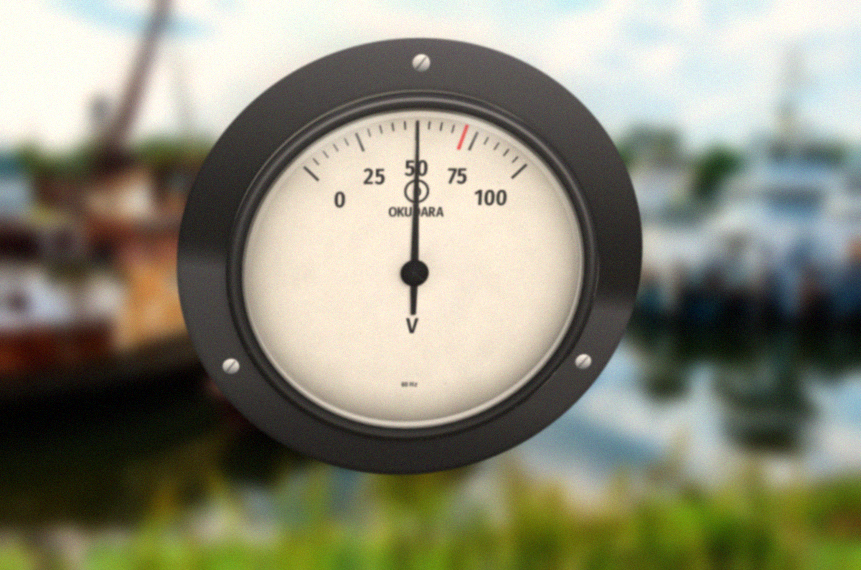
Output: value=50 unit=V
